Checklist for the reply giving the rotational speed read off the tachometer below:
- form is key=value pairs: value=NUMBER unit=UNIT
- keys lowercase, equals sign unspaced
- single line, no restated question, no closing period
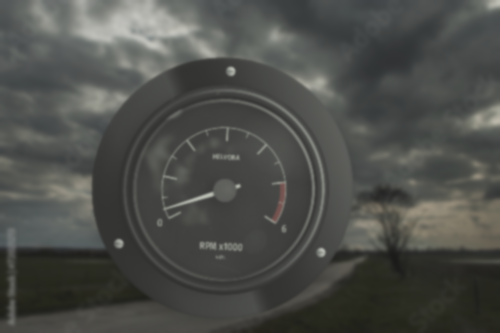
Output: value=250 unit=rpm
